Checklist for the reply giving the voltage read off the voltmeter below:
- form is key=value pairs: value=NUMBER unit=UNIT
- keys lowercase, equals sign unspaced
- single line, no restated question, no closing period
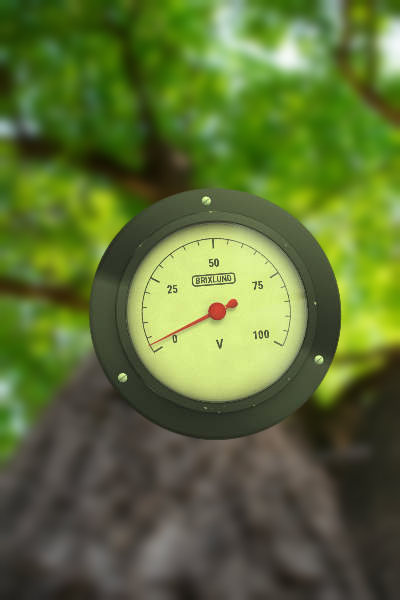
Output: value=2.5 unit=V
